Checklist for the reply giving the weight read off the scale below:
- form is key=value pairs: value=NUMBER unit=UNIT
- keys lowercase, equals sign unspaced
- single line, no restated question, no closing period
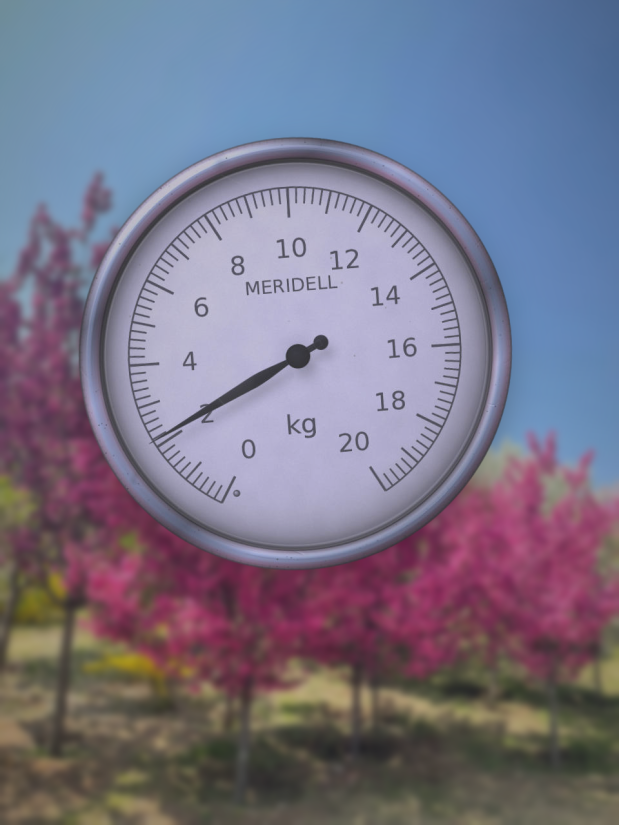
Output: value=2.2 unit=kg
